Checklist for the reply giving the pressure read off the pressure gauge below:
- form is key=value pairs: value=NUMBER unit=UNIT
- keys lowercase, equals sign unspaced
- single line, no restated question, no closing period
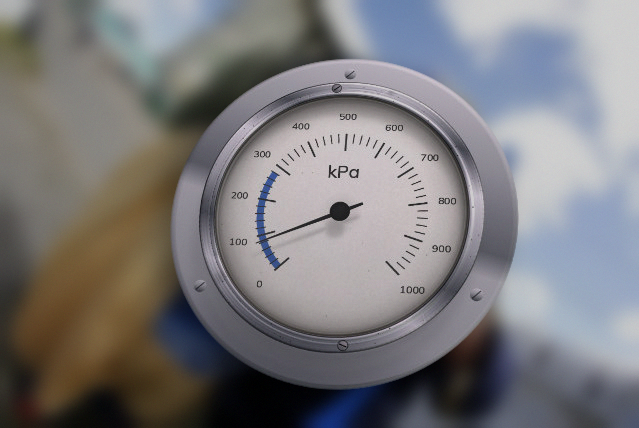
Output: value=80 unit=kPa
